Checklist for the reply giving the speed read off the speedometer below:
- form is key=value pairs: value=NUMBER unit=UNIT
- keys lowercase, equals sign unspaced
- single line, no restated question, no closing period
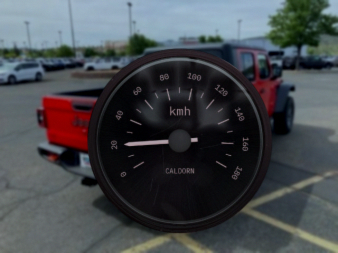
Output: value=20 unit=km/h
